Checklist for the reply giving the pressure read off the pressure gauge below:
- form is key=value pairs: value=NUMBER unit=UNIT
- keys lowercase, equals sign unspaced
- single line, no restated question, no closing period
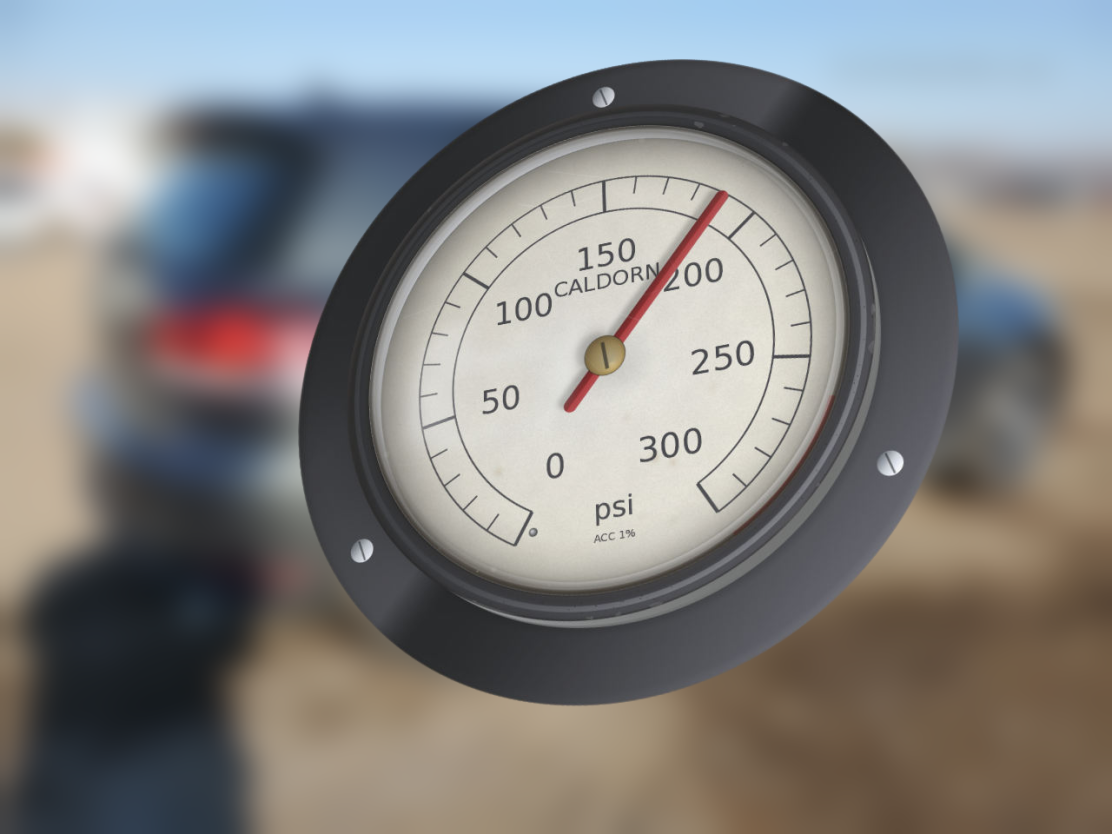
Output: value=190 unit=psi
